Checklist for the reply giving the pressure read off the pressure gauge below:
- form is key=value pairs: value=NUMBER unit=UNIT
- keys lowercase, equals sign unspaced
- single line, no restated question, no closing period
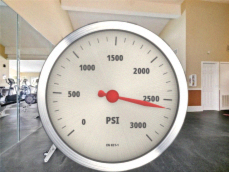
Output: value=2600 unit=psi
